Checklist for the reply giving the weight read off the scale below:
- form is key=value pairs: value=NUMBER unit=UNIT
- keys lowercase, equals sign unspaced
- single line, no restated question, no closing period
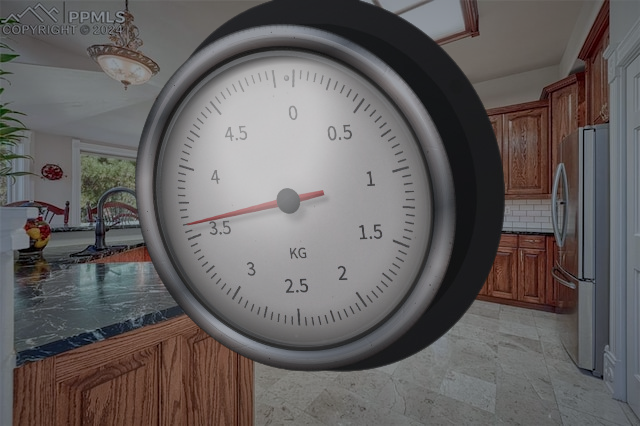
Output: value=3.6 unit=kg
